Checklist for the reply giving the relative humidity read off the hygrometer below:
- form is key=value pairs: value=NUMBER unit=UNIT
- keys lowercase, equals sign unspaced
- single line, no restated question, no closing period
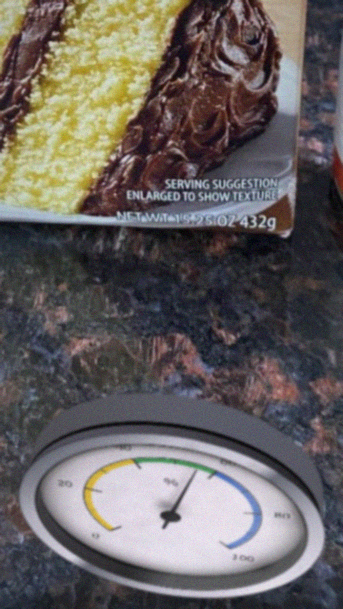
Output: value=55 unit=%
